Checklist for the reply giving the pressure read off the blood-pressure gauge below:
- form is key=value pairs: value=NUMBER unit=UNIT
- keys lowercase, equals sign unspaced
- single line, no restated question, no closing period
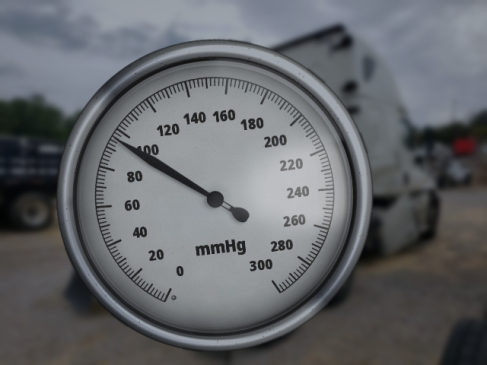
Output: value=96 unit=mmHg
